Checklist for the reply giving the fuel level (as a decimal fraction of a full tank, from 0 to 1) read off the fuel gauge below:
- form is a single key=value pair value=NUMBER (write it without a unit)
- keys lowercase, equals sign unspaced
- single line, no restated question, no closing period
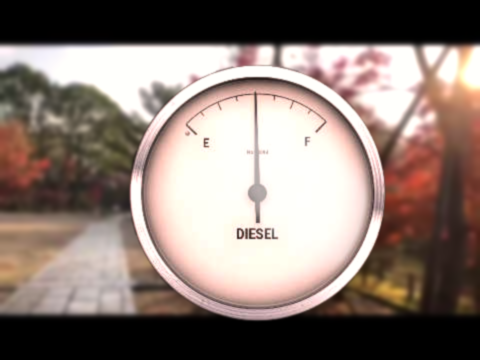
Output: value=0.5
